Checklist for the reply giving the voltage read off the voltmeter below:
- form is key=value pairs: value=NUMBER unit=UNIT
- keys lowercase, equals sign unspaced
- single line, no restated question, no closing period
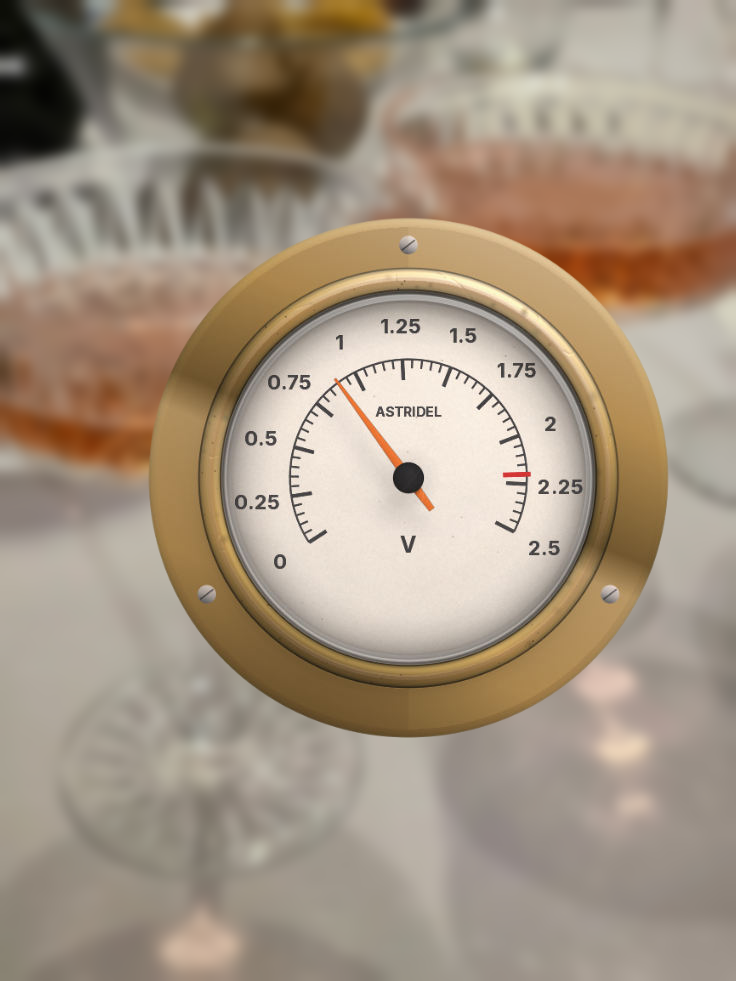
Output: value=0.9 unit=V
